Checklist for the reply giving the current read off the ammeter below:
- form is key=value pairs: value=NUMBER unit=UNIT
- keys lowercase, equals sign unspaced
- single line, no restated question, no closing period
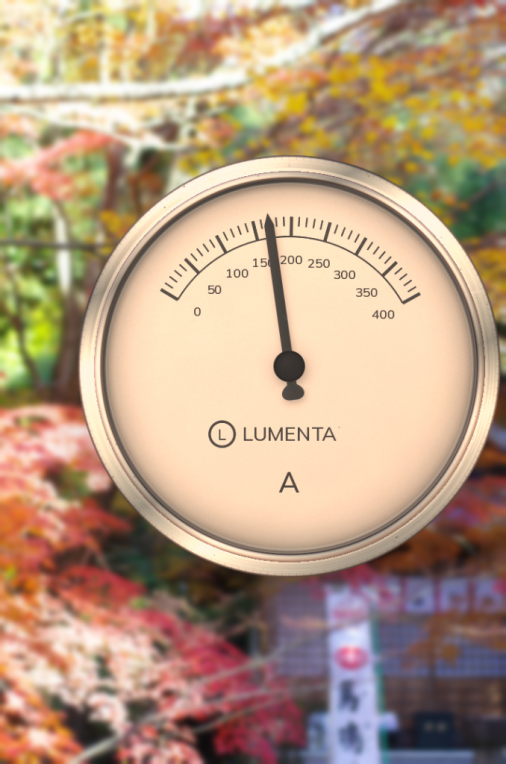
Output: value=170 unit=A
